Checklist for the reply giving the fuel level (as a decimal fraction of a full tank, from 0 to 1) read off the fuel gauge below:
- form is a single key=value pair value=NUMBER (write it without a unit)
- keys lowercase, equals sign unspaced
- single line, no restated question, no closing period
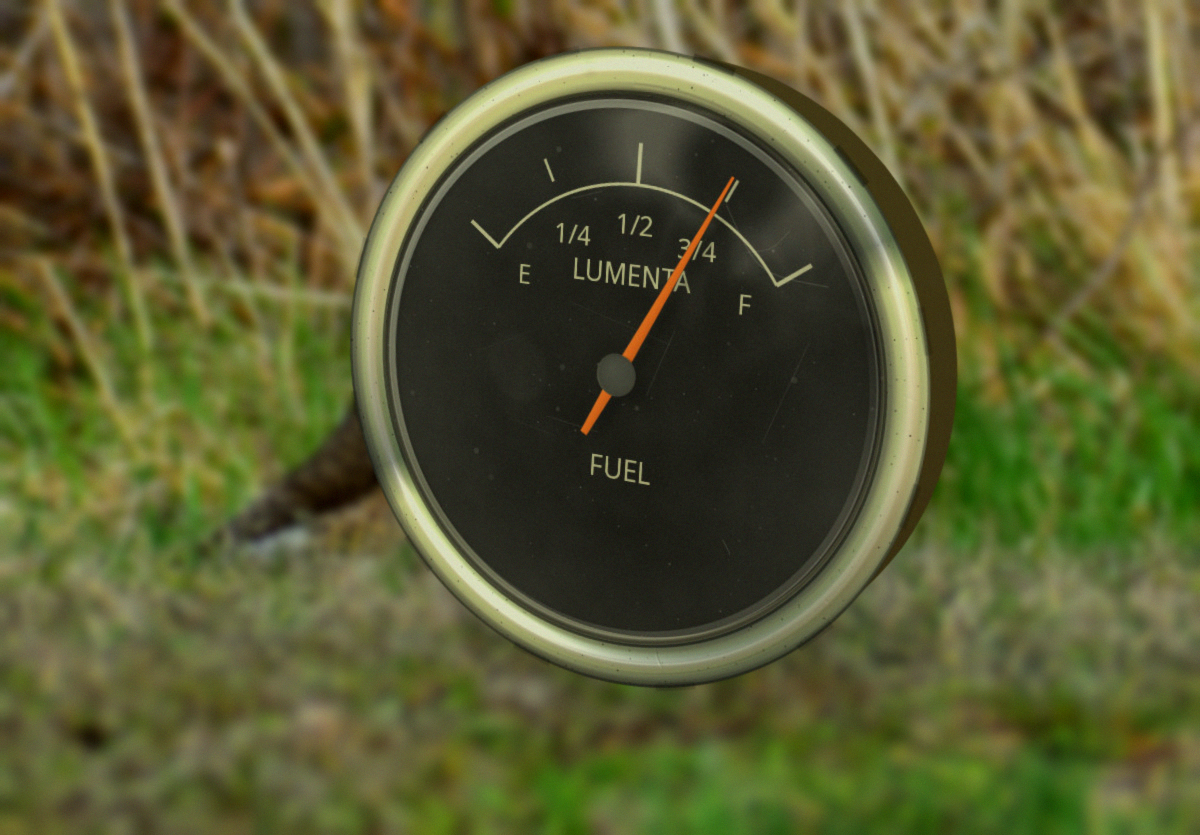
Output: value=0.75
